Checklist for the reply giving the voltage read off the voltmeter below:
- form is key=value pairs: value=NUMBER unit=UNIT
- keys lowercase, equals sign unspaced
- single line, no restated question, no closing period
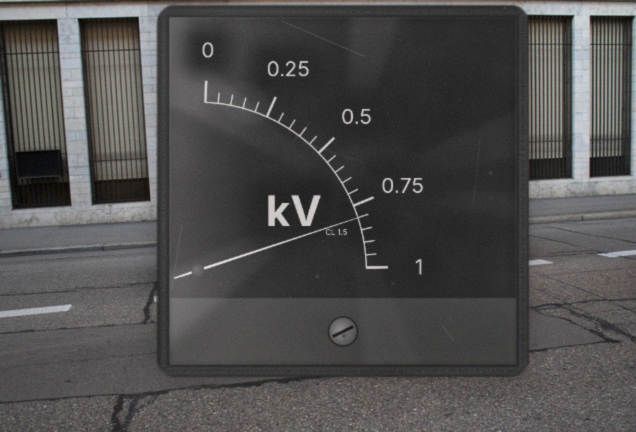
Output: value=0.8 unit=kV
